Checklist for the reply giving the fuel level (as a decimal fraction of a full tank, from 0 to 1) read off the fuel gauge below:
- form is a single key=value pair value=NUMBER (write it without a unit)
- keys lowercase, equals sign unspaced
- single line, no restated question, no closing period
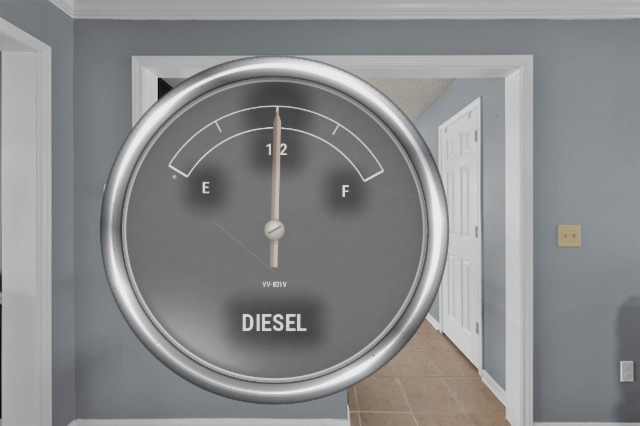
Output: value=0.5
